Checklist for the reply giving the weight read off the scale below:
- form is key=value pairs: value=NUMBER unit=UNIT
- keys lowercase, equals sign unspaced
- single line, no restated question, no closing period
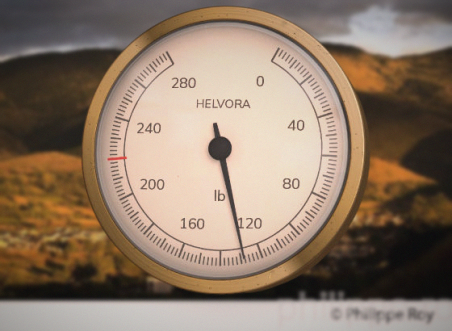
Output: value=128 unit=lb
